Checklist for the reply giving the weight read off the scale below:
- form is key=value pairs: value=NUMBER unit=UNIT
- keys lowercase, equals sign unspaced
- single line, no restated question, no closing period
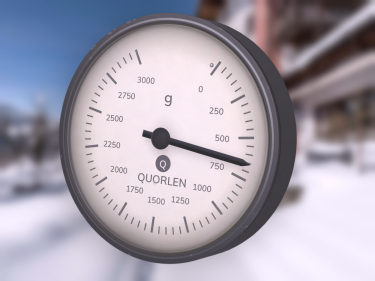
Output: value=650 unit=g
